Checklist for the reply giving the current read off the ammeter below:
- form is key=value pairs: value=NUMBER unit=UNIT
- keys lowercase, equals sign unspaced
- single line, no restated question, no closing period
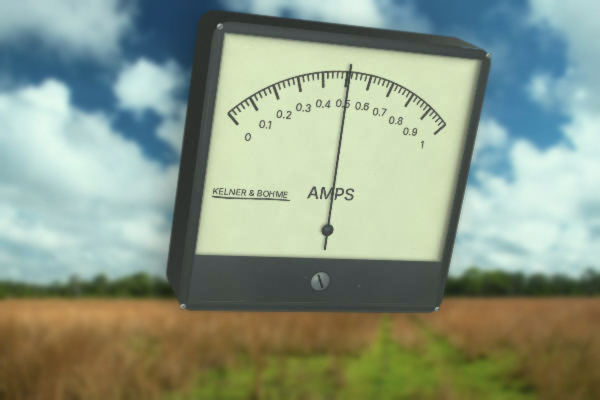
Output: value=0.5 unit=A
